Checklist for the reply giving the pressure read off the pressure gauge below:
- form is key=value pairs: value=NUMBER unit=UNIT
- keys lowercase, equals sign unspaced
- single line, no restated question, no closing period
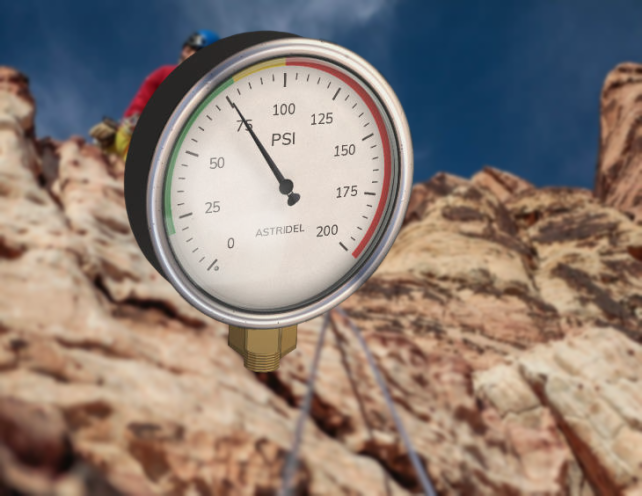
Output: value=75 unit=psi
